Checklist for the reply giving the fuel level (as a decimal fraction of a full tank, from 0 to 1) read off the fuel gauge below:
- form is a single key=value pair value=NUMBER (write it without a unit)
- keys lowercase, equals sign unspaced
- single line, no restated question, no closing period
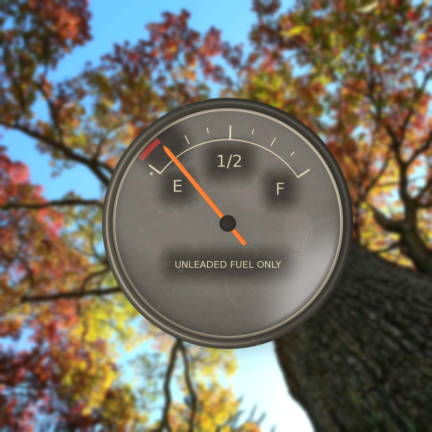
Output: value=0.125
